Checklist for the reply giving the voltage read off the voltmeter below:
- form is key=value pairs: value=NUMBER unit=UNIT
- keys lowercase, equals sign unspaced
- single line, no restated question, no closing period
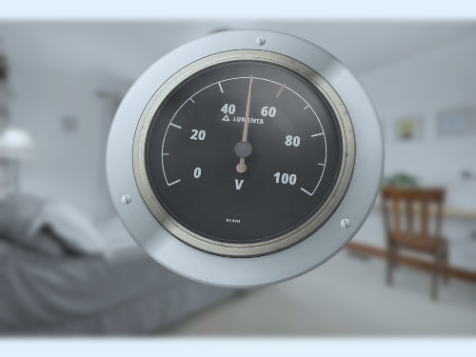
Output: value=50 unit=V
